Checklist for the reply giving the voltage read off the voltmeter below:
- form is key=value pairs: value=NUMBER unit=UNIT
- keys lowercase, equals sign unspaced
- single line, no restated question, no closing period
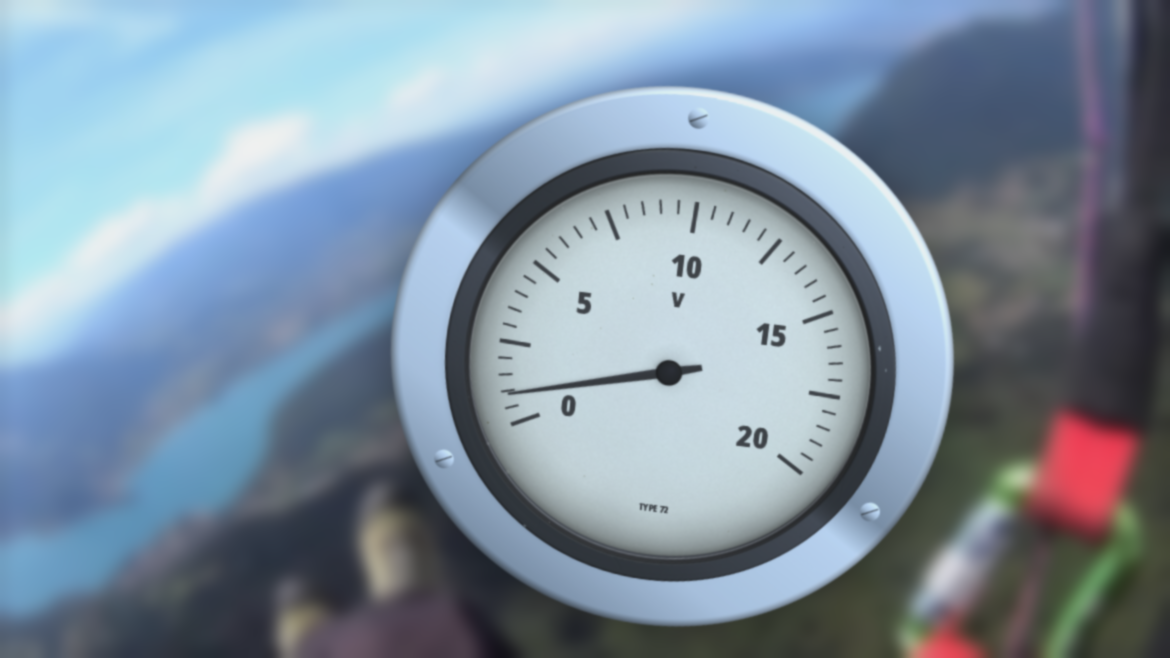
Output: value=1 unit=V
